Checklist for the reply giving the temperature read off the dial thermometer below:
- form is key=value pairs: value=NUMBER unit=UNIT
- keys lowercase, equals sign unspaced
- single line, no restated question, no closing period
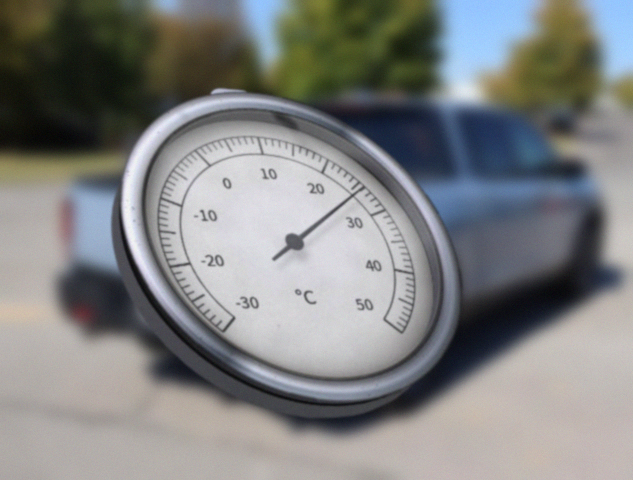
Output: value=26 unit=°C
